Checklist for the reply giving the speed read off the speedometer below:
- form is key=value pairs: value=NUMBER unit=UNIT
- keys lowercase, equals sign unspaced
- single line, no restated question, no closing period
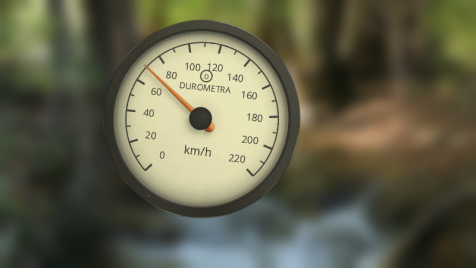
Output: value=70 unit=km/h
